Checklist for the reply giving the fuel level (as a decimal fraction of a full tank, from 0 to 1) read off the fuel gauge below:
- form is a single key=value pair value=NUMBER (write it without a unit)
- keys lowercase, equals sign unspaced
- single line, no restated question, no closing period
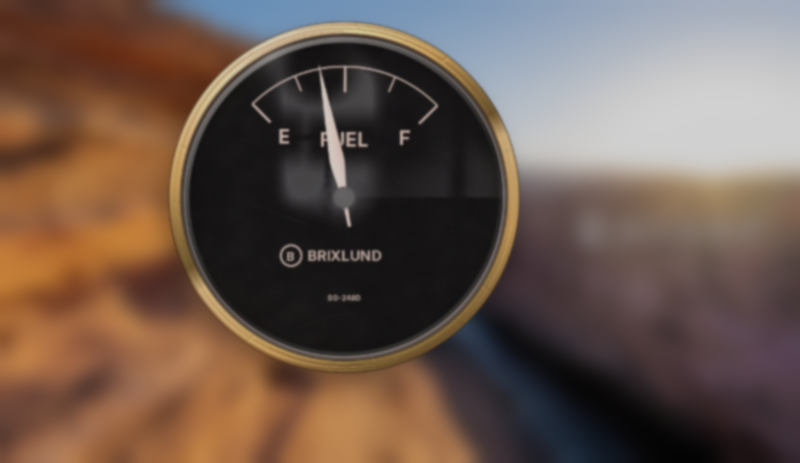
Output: value=0.375
